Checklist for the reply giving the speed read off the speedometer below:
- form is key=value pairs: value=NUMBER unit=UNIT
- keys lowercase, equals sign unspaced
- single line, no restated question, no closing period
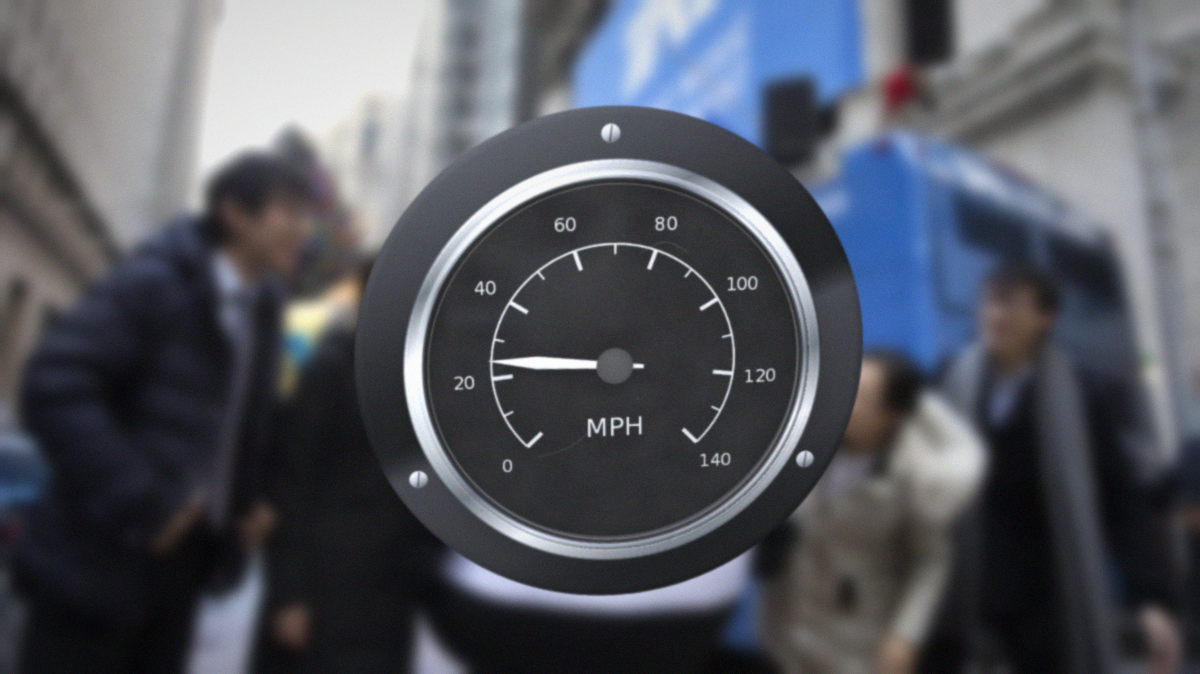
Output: value=25 unit=mph
